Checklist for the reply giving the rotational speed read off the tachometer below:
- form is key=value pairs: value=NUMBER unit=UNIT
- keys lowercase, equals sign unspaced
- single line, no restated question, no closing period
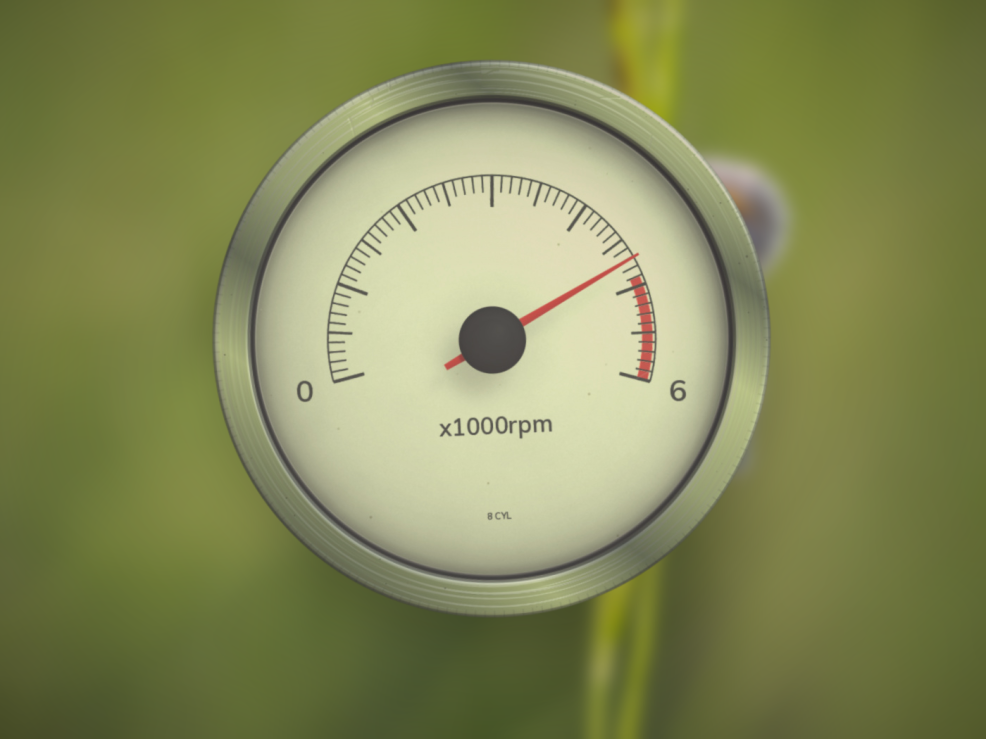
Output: value=4700 unit=rpm
